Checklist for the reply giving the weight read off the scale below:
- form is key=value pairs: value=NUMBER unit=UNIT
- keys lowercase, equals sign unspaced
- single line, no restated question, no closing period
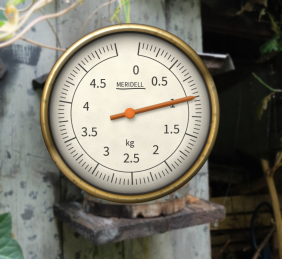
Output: value=1 unit=kg
